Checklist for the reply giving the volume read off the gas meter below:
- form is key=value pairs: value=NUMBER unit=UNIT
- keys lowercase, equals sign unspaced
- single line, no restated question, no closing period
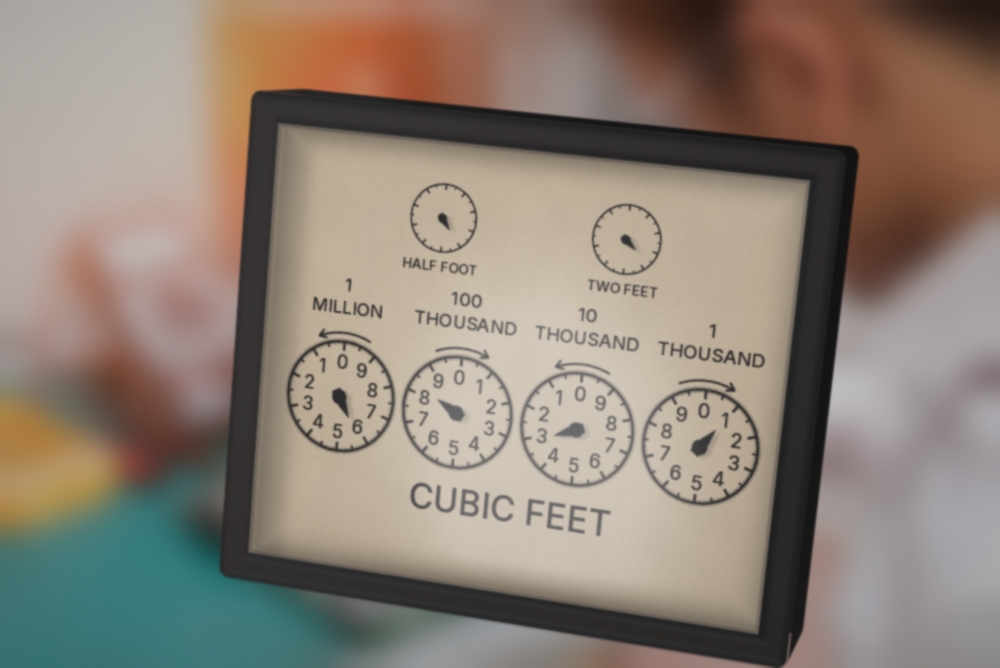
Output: value=583100 unit=ft³
